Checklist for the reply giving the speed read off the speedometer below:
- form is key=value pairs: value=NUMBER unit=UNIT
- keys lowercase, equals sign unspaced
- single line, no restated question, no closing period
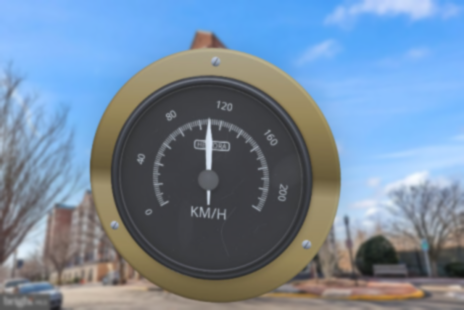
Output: value=110 unit=km/h
